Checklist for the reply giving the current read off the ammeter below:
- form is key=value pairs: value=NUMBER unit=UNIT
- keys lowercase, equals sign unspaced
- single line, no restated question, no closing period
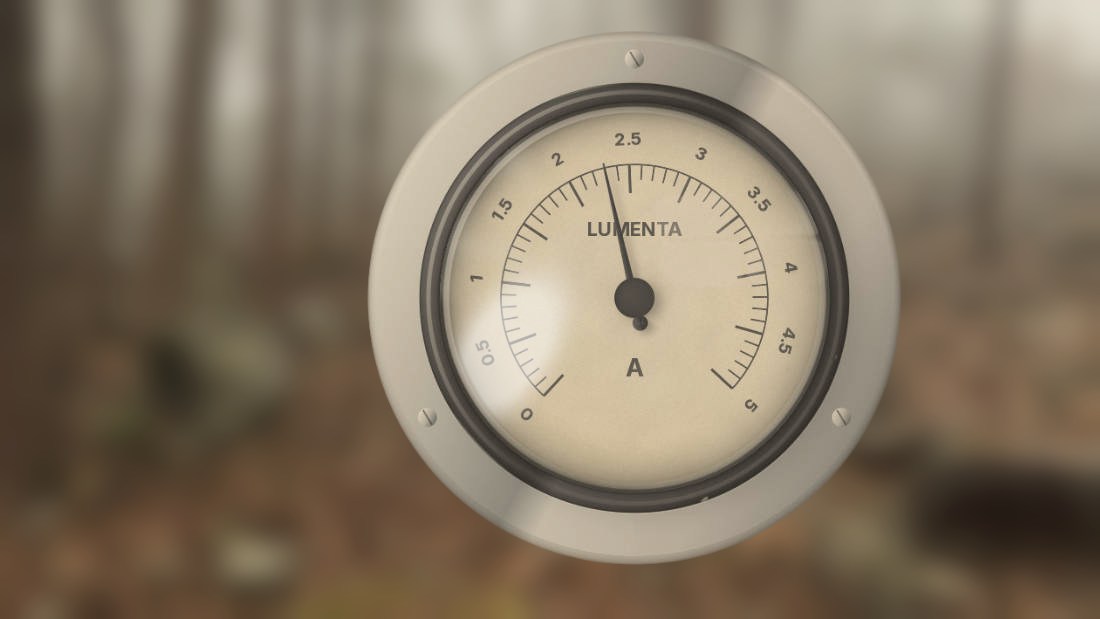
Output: value=2.3 unit=A
